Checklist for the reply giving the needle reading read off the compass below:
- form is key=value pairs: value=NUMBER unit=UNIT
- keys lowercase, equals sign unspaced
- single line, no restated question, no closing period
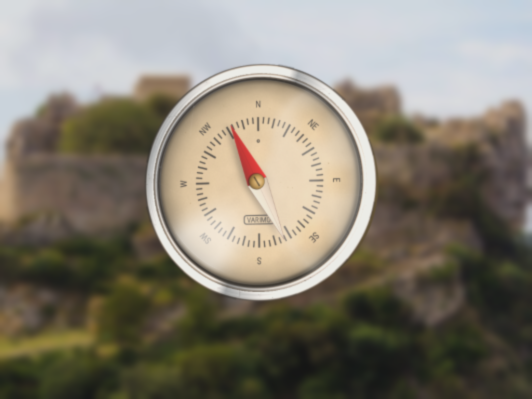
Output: value=335 unit=°
